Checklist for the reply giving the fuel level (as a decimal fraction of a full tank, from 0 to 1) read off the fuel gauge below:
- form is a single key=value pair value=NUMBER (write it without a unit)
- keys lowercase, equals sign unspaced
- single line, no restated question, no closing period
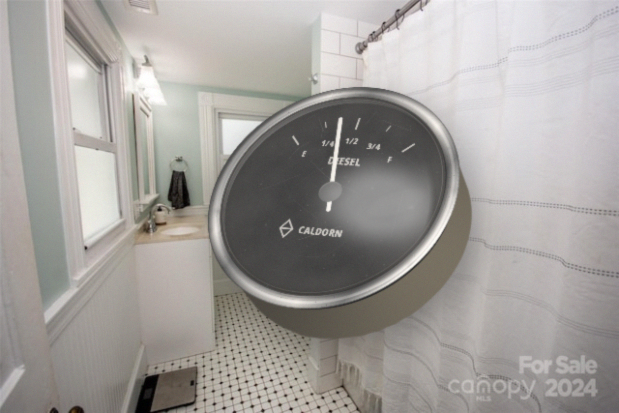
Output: value=0.375
